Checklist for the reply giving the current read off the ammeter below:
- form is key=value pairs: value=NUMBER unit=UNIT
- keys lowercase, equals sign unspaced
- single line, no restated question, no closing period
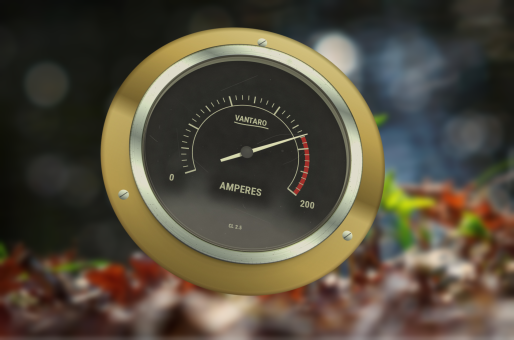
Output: value=150 unit=A
